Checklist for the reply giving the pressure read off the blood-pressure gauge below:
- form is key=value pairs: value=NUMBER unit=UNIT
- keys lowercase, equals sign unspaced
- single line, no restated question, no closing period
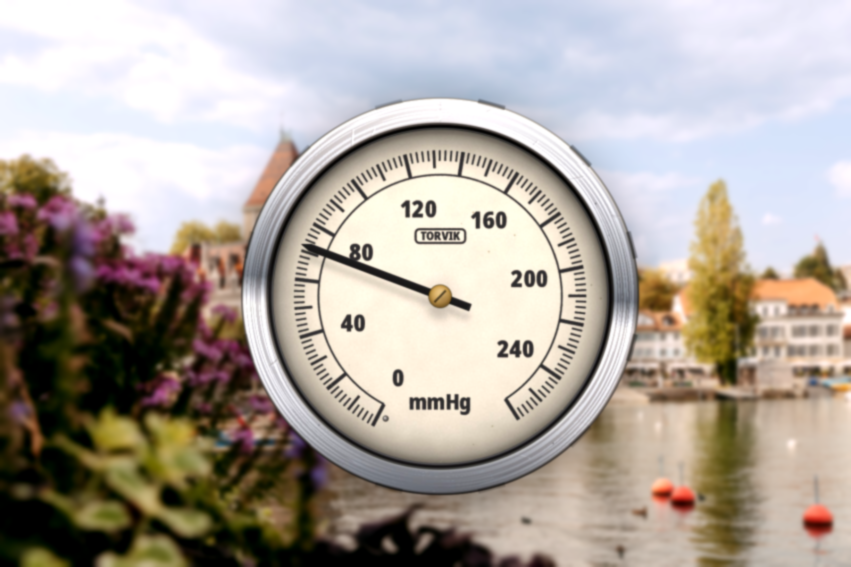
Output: value=72 unit=mmHg
